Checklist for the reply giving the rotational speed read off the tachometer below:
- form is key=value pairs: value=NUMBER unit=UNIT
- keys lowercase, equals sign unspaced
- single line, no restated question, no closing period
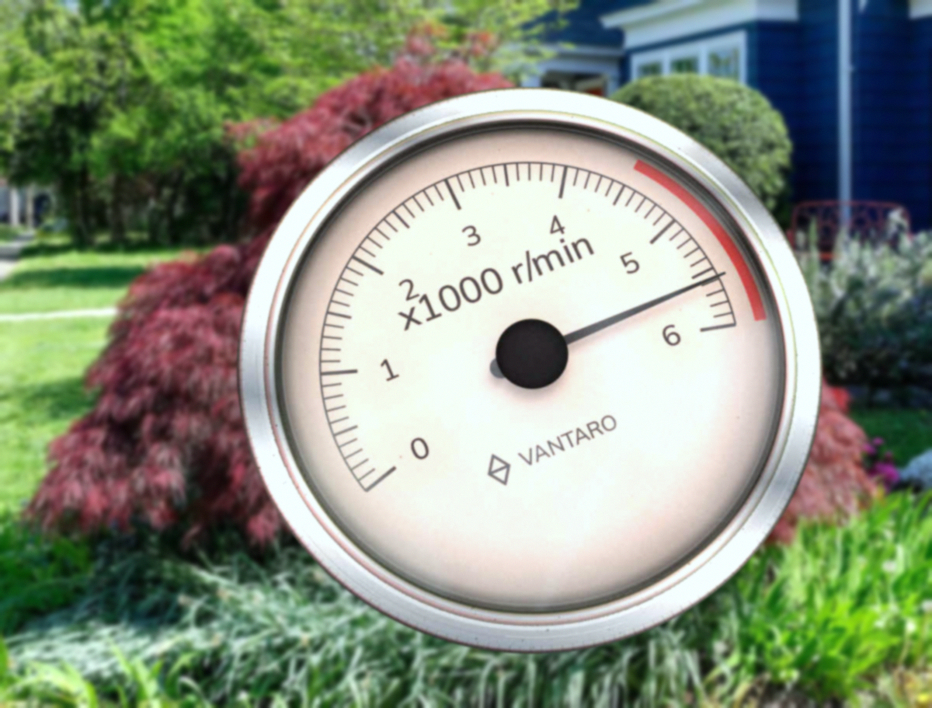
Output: value=5600 unit=rpm
